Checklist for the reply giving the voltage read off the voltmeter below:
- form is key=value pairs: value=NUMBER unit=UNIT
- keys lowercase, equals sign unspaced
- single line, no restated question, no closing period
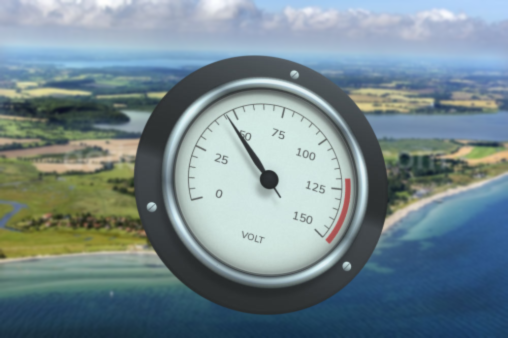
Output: value=45 unit=V
